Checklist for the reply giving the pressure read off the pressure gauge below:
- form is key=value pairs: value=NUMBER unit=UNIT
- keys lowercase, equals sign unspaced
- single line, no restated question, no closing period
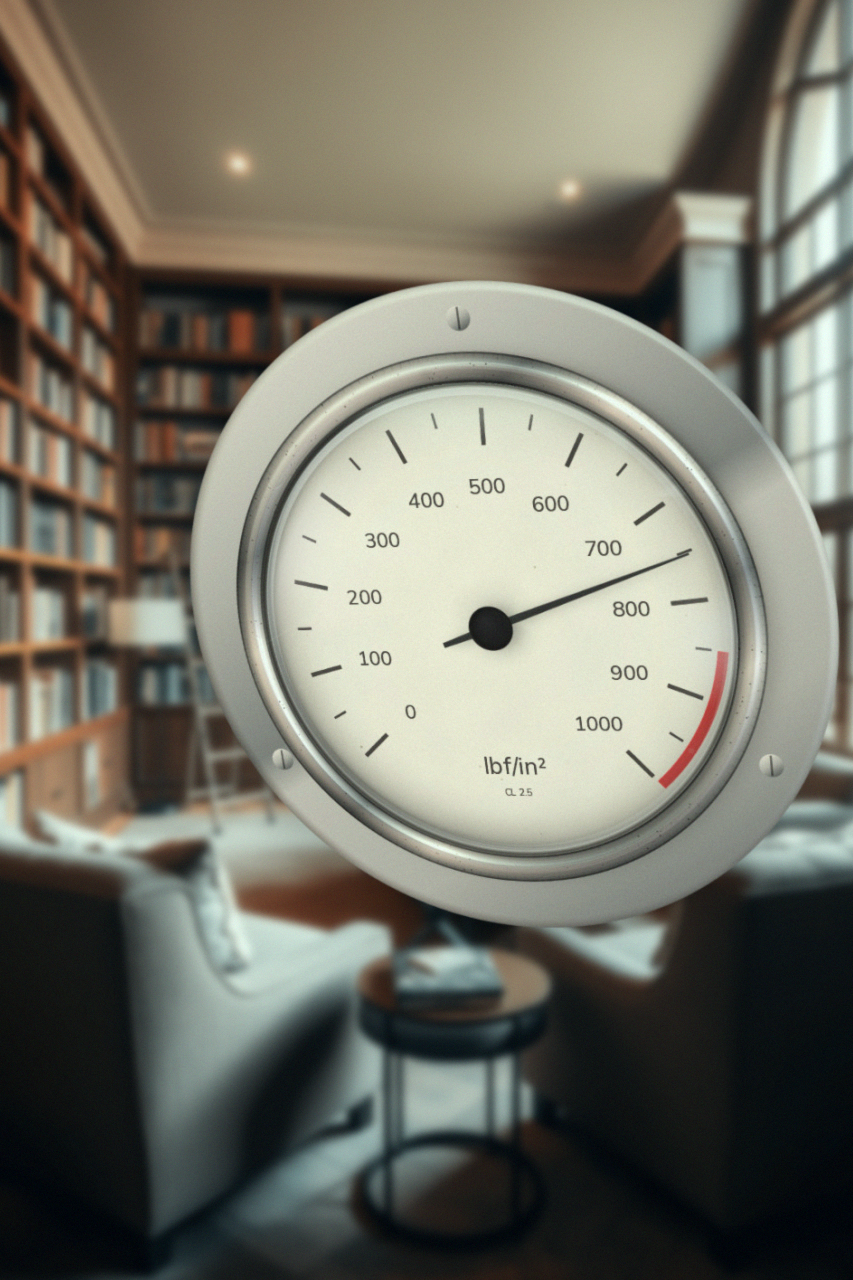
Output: value=750 unit=psi
